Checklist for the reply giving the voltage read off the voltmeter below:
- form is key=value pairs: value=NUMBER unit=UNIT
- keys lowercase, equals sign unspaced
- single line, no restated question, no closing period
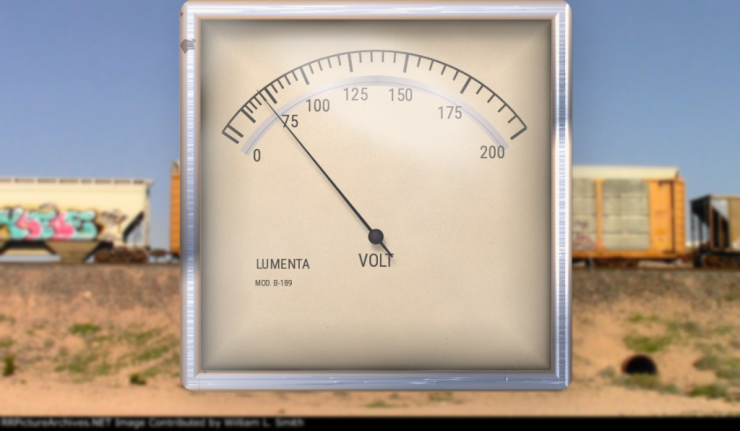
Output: value=70 unit=V
